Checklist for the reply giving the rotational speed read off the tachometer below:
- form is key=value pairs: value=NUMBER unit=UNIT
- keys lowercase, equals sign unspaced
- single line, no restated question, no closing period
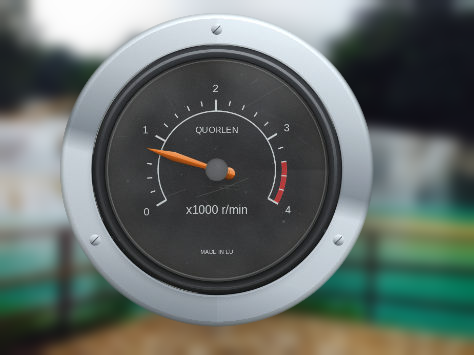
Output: value=800 unit=rpm
